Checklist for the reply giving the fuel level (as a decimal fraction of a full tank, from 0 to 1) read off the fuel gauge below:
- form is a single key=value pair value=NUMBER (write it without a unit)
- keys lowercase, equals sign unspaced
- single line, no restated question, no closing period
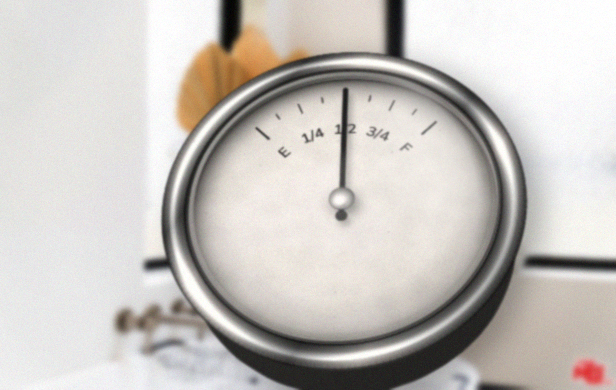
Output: value=0.5
